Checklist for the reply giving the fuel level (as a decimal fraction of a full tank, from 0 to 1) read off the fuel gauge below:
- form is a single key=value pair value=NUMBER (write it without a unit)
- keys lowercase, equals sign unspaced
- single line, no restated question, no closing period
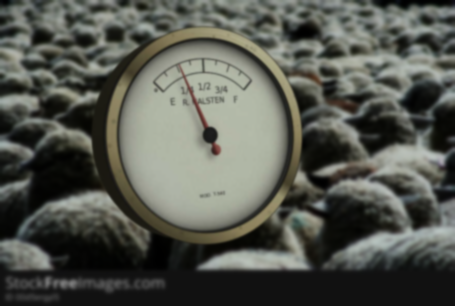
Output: value=0.25
